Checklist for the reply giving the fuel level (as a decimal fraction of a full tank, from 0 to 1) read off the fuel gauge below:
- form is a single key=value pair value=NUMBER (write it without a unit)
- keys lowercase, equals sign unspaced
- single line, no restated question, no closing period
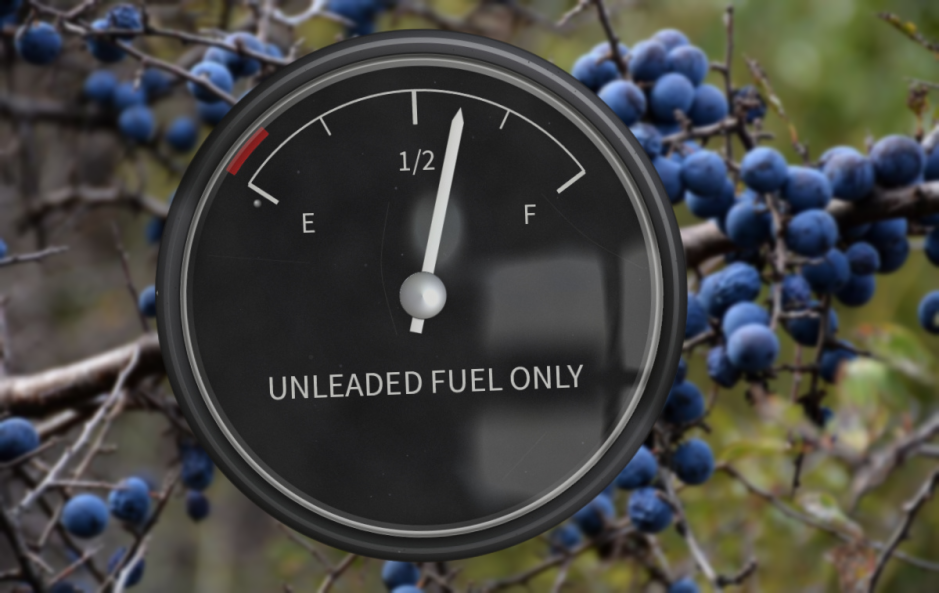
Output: value=0.625
